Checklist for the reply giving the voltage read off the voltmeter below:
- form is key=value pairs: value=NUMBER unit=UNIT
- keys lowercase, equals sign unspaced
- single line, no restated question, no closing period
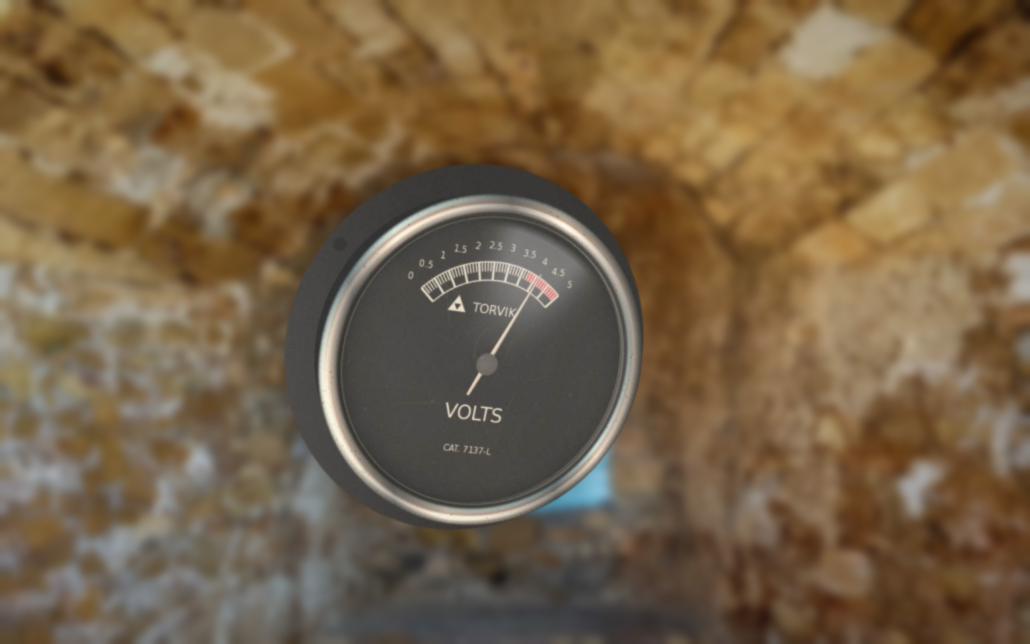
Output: value=4 unit=V
